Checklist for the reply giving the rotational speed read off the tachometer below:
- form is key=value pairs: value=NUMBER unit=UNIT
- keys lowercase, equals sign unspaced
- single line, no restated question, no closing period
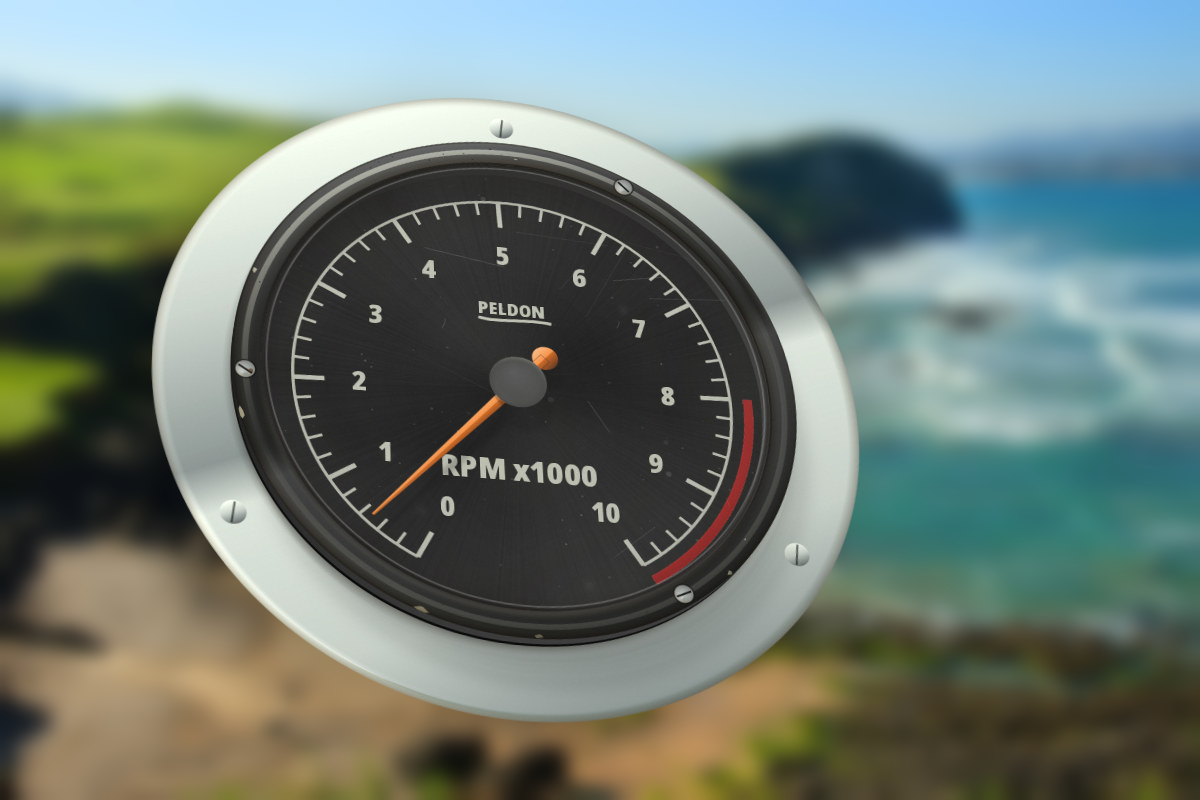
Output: value=500 unit=rpm
